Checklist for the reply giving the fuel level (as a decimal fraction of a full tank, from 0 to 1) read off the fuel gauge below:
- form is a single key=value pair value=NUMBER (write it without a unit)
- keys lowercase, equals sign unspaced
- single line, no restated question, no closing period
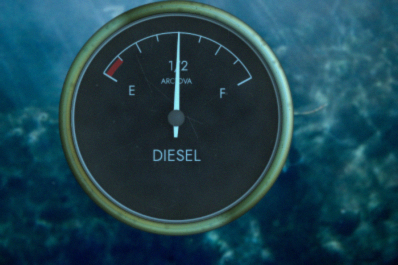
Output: value=0.5
